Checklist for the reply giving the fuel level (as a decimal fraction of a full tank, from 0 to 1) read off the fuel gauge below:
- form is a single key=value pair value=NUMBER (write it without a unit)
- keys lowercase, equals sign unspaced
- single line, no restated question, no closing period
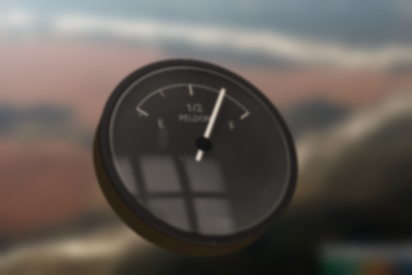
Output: value=0.75
